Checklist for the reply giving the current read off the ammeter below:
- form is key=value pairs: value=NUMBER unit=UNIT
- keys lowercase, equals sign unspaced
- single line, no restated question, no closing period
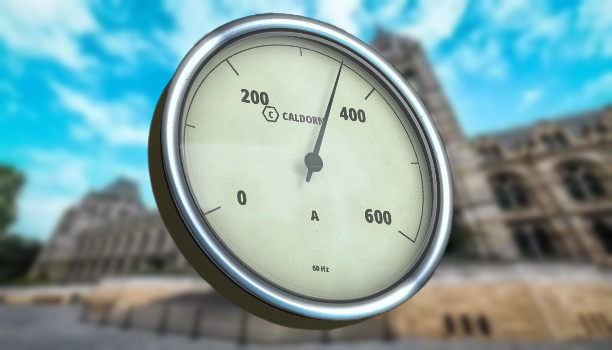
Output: value=350 unit=A
